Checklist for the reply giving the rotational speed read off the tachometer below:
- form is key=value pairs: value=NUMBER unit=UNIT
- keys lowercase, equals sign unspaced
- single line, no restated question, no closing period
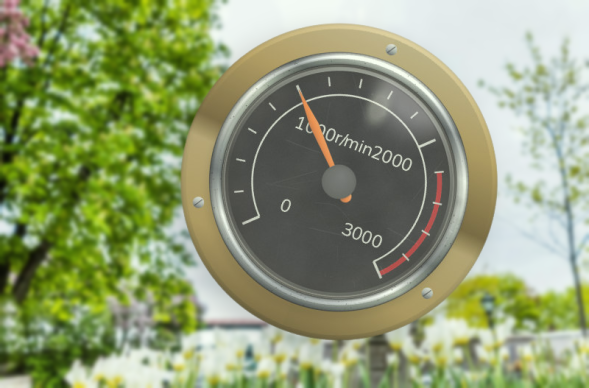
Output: value=1000 unit=rpm
